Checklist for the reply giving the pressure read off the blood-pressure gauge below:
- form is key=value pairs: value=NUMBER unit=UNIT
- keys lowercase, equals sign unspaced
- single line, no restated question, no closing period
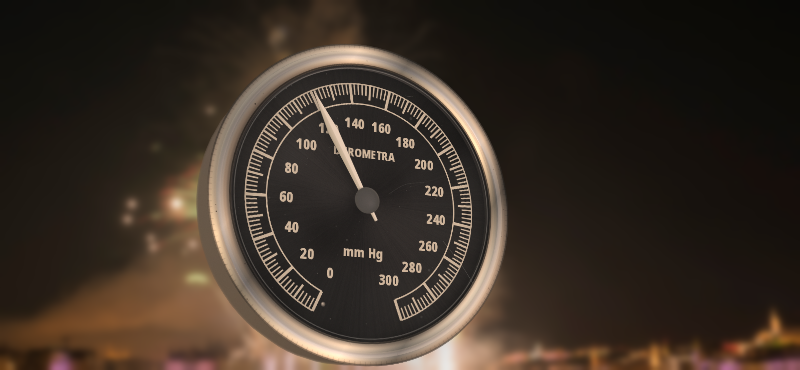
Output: value=120 unit=mmHg
